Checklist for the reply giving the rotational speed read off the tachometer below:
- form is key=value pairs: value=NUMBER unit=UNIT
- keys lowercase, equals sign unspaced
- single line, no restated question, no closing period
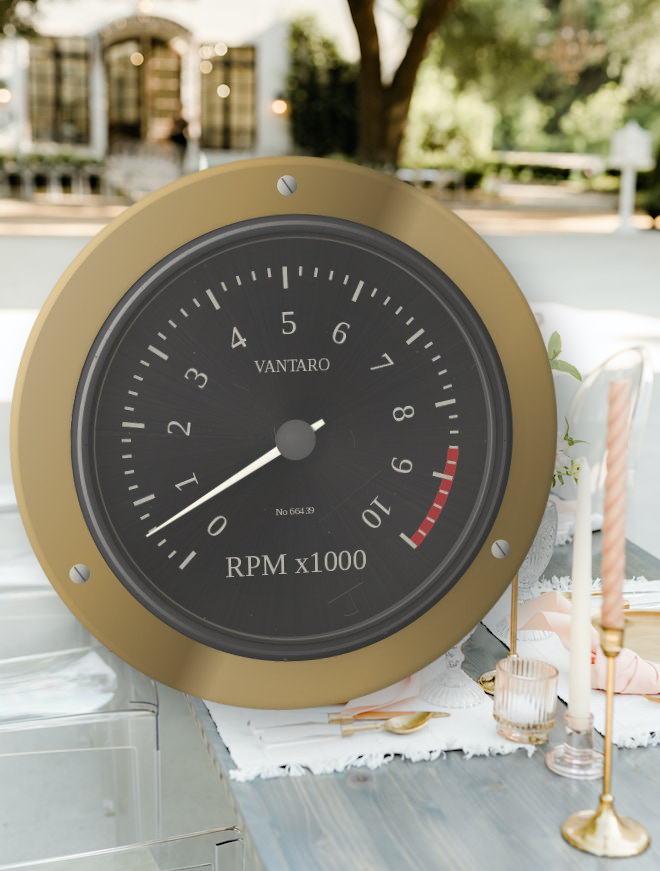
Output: value=600 unit=rpm
